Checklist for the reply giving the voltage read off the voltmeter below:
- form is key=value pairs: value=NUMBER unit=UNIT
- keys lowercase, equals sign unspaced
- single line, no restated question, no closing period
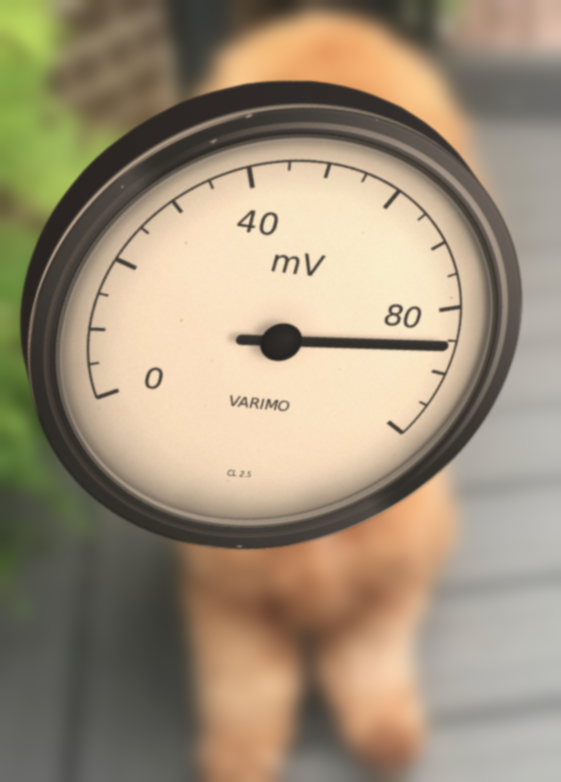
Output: value=85 unit=mV
